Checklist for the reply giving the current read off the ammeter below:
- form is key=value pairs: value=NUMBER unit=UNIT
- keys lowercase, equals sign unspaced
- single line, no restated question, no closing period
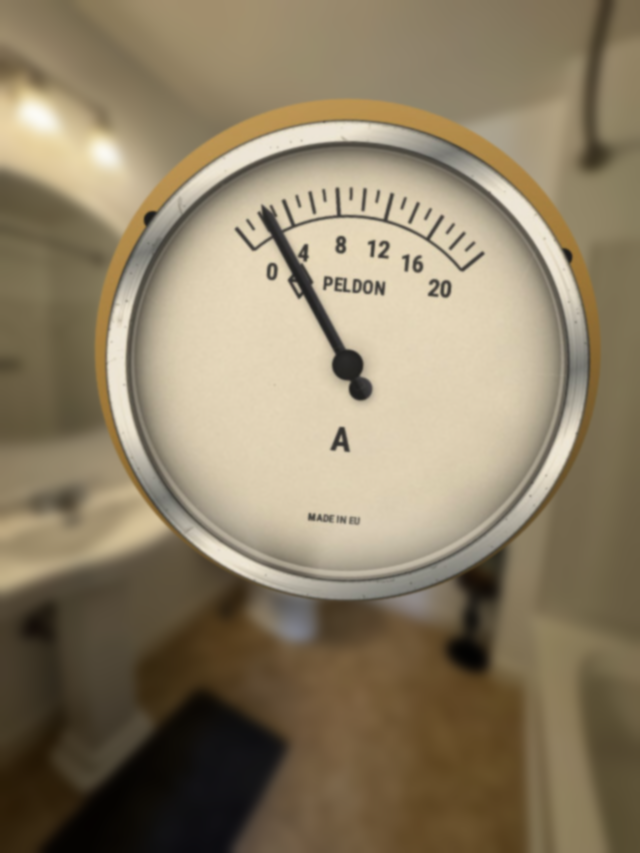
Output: value=2.5 unit=A
